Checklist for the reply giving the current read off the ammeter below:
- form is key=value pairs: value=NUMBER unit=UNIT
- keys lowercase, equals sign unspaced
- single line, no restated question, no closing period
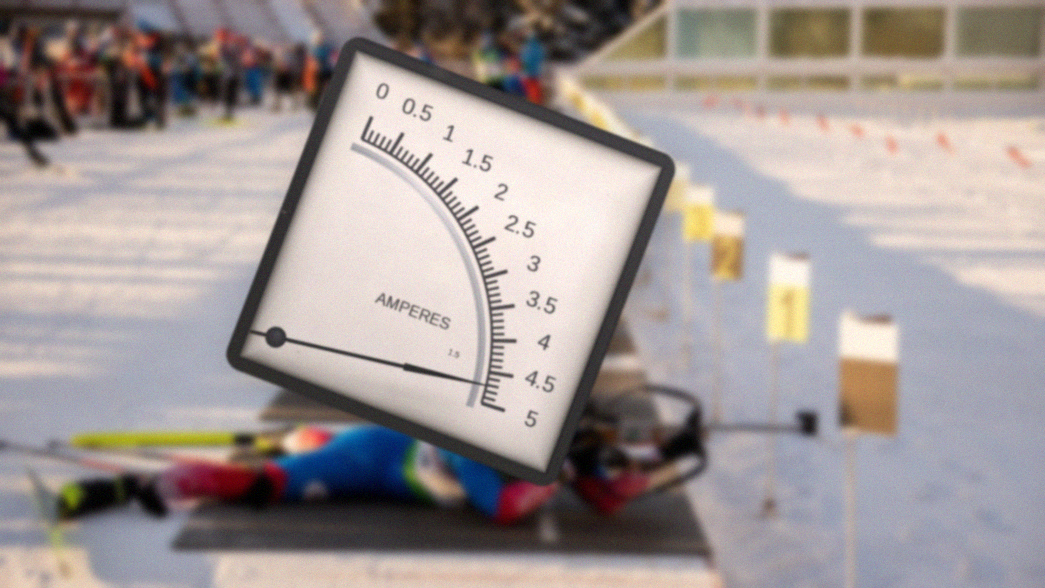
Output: value=4.7 unit=A
